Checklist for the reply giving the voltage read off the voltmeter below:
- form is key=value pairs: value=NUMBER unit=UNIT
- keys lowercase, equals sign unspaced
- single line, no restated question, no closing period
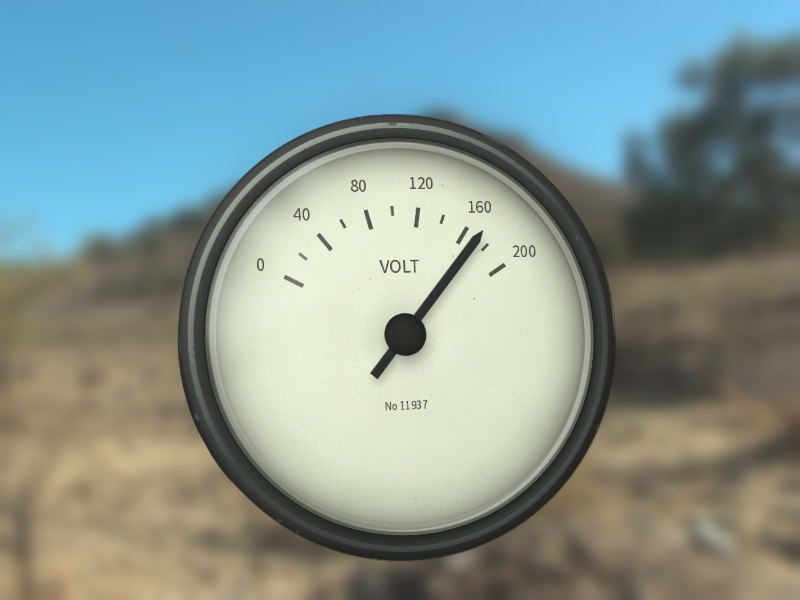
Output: value=170 unit=V
